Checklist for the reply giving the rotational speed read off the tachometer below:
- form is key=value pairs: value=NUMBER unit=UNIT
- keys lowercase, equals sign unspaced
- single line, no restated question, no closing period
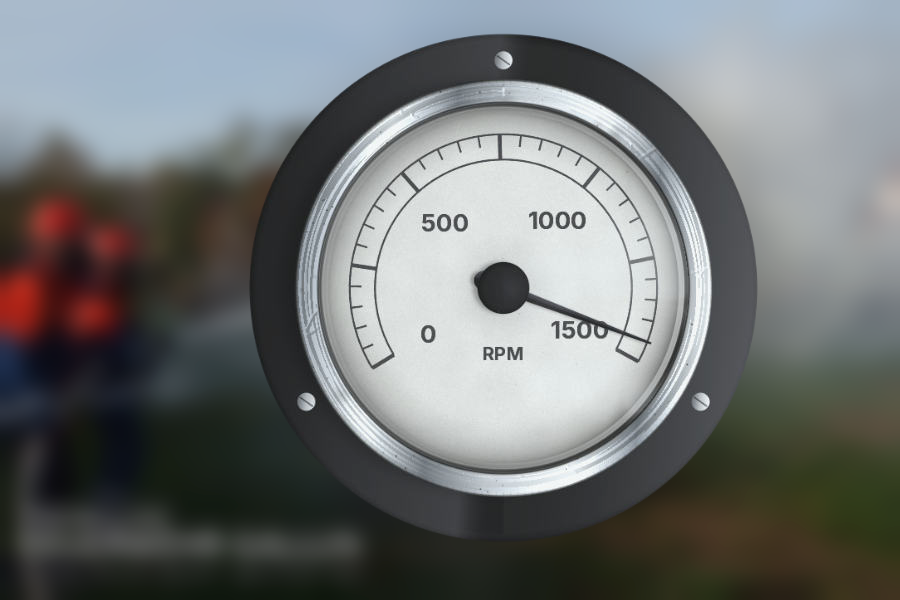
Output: value=1450 unit=rpm
